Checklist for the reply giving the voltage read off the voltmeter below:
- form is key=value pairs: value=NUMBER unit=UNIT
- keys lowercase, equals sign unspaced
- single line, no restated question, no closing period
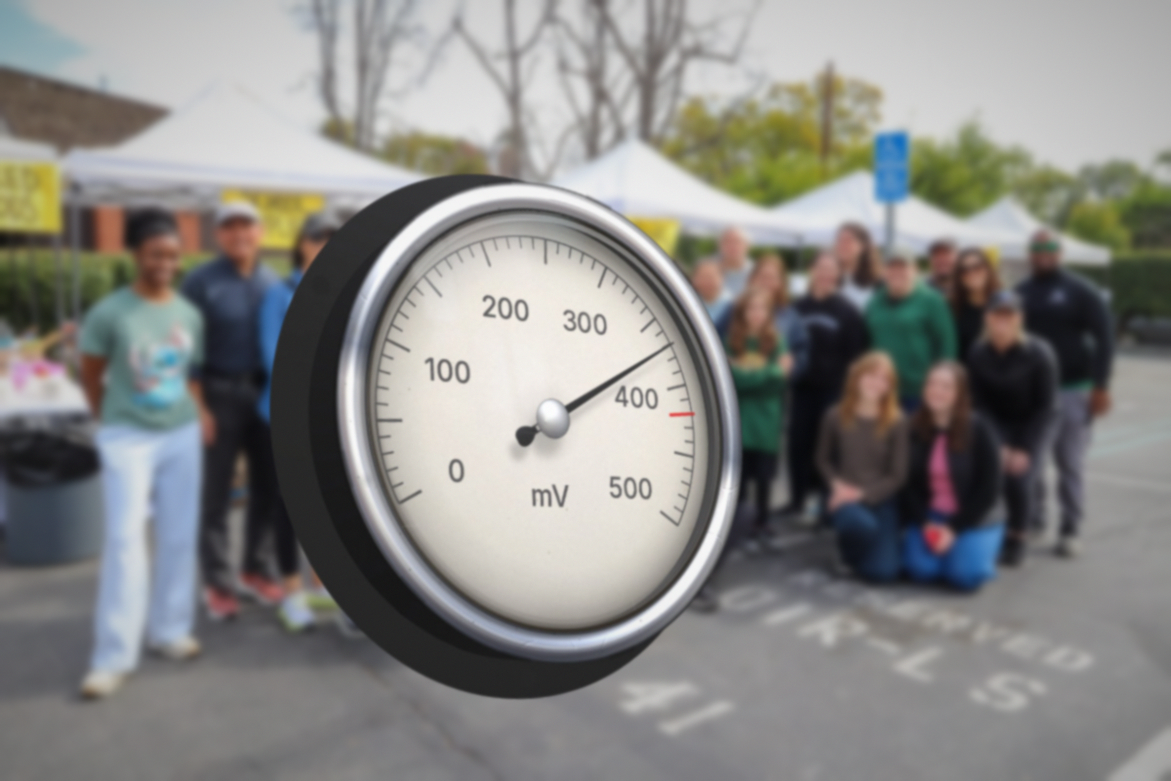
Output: value=370 unit=mV
